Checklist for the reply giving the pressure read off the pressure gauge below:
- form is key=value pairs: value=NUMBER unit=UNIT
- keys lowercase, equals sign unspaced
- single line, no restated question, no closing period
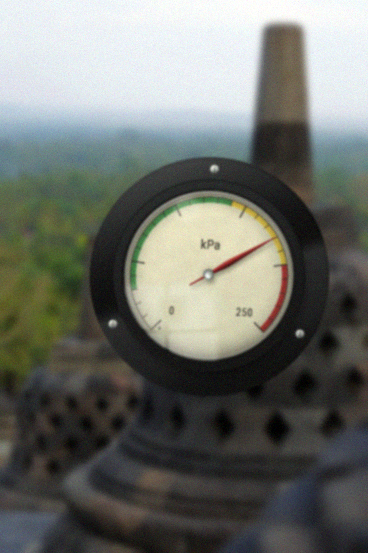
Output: value=180 unit=kPa
